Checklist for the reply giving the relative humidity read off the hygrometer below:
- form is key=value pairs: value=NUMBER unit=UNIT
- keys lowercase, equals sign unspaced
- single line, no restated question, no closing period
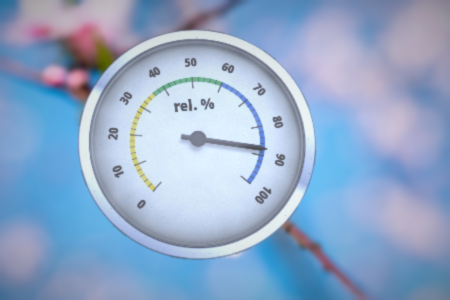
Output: value=88 unit=%
